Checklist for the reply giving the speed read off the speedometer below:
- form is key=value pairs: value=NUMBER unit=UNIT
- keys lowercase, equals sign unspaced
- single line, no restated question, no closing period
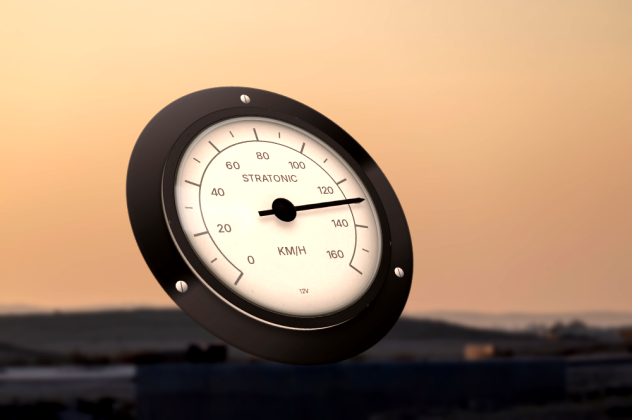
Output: value=130 unit=km/h
